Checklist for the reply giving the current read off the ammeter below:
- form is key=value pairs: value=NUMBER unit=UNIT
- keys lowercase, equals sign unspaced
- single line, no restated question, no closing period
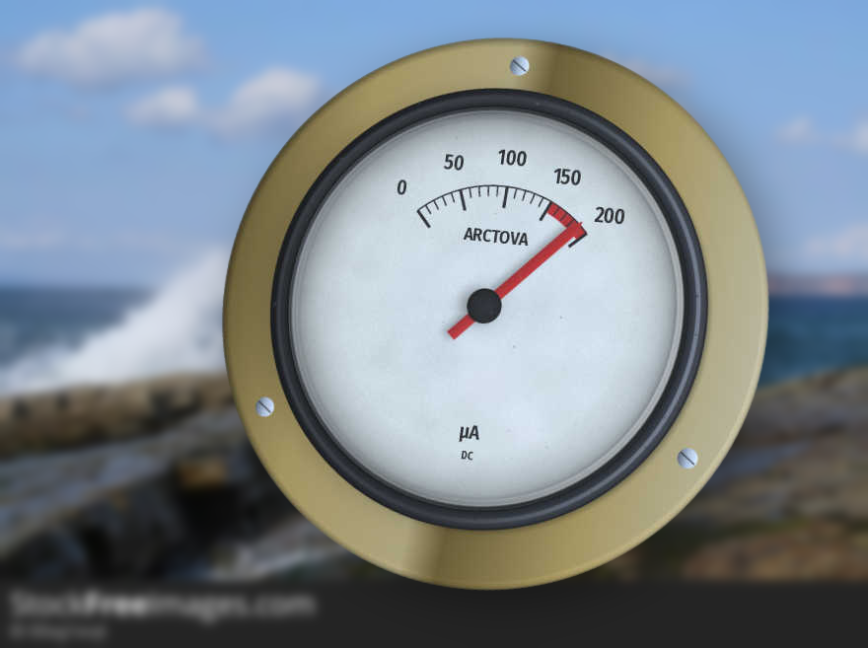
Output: value=190 unit=µA
